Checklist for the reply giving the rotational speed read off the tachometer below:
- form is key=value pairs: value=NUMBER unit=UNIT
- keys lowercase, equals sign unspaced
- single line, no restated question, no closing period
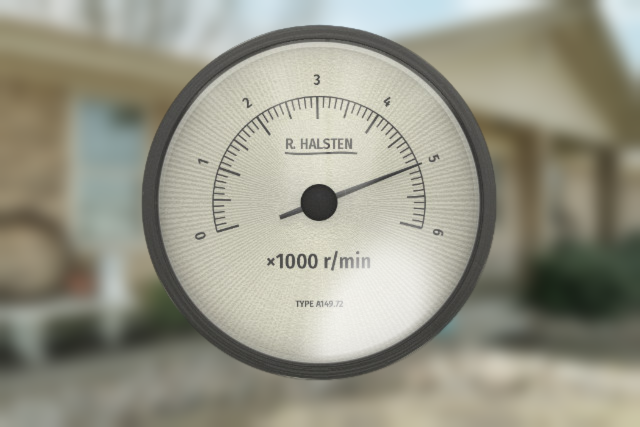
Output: value=5000 unit=rpm
